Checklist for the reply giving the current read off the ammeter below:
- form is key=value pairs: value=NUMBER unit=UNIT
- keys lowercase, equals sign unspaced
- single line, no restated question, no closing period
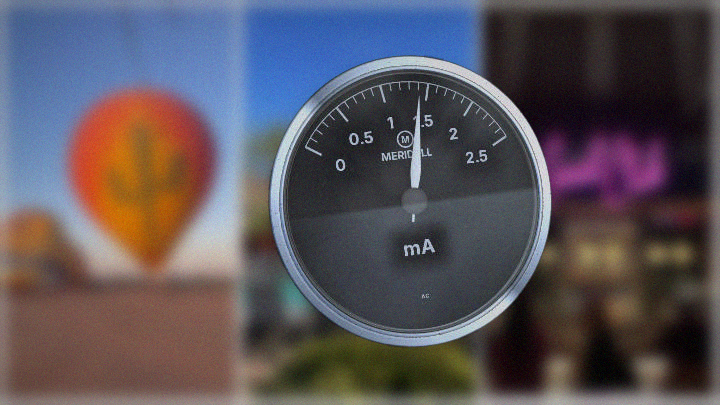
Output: value=1.4 unit=mA
